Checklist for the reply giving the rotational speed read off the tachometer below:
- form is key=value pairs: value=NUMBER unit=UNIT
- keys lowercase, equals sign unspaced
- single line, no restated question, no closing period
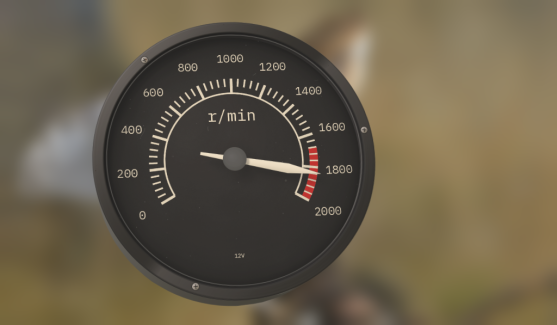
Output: value=1840 unit=rpm
